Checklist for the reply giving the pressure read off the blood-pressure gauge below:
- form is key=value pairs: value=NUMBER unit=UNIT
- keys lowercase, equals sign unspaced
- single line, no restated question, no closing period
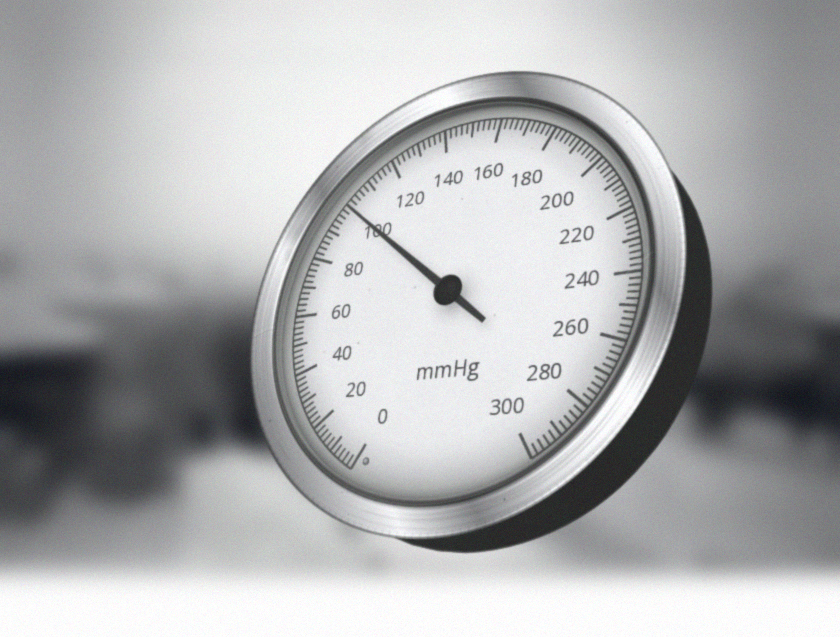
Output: value=100 unit=mmHg
